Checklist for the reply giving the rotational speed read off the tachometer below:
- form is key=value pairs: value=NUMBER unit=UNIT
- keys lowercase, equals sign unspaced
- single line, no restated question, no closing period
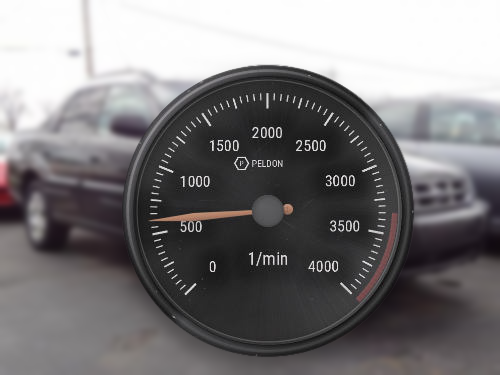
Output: value=600 unit=rpm
